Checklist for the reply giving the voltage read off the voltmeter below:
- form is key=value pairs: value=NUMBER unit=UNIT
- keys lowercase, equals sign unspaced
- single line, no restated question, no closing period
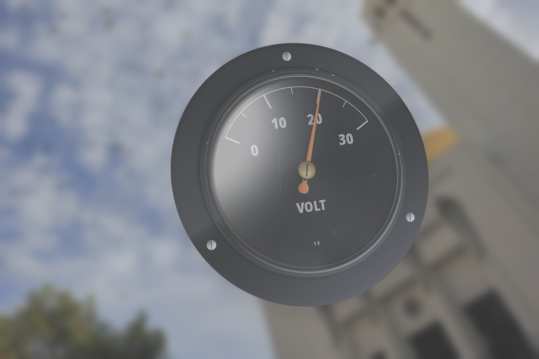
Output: value=20 unit=V
